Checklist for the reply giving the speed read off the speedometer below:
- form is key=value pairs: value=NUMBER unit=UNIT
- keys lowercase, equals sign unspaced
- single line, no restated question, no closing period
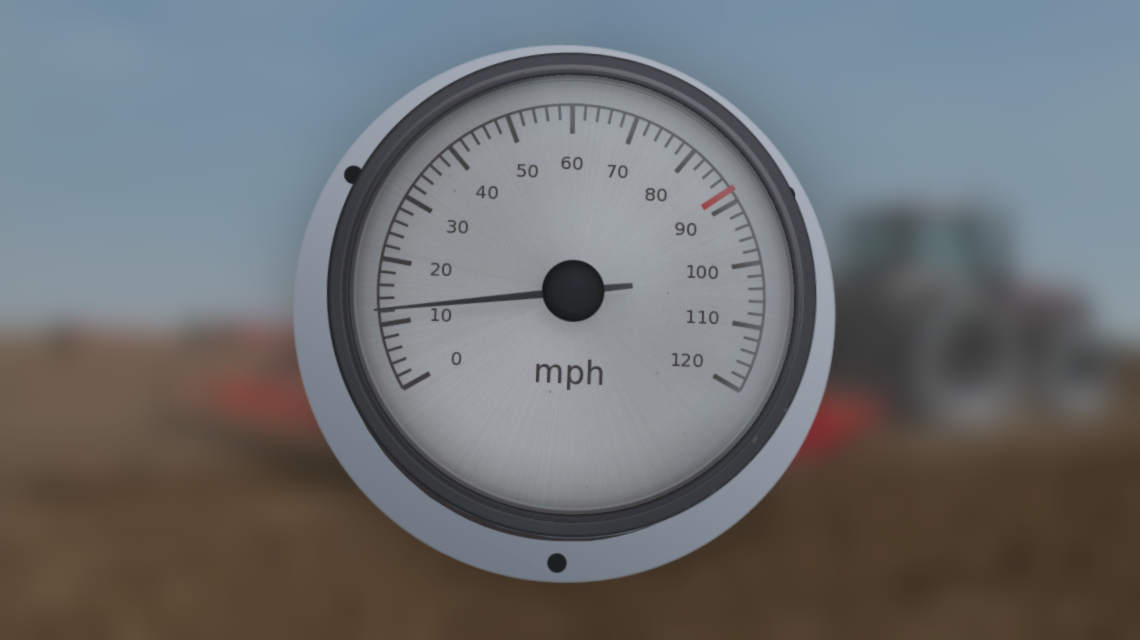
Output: value=12 unit=mph
